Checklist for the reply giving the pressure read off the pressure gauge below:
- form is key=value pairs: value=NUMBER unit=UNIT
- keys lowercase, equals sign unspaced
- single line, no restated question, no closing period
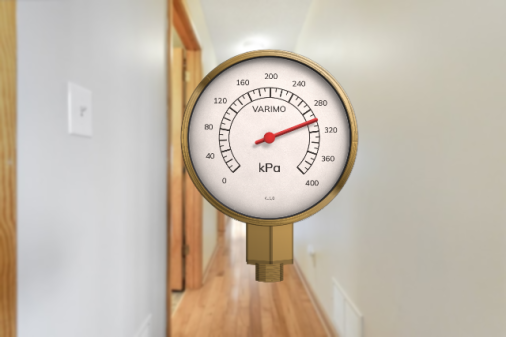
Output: value=300 unit=kPa
